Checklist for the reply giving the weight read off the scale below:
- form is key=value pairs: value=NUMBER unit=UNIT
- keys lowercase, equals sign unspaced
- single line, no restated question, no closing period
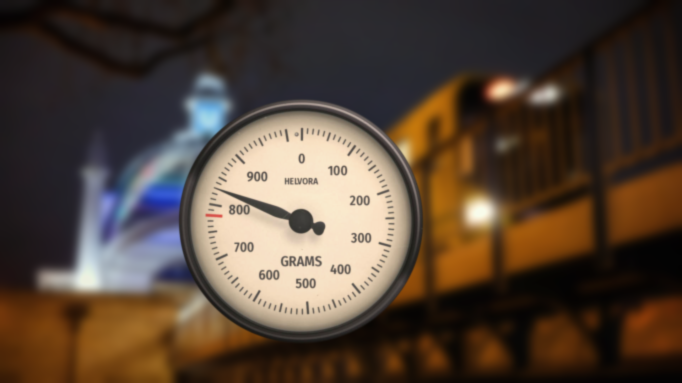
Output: value=830 unit=g
